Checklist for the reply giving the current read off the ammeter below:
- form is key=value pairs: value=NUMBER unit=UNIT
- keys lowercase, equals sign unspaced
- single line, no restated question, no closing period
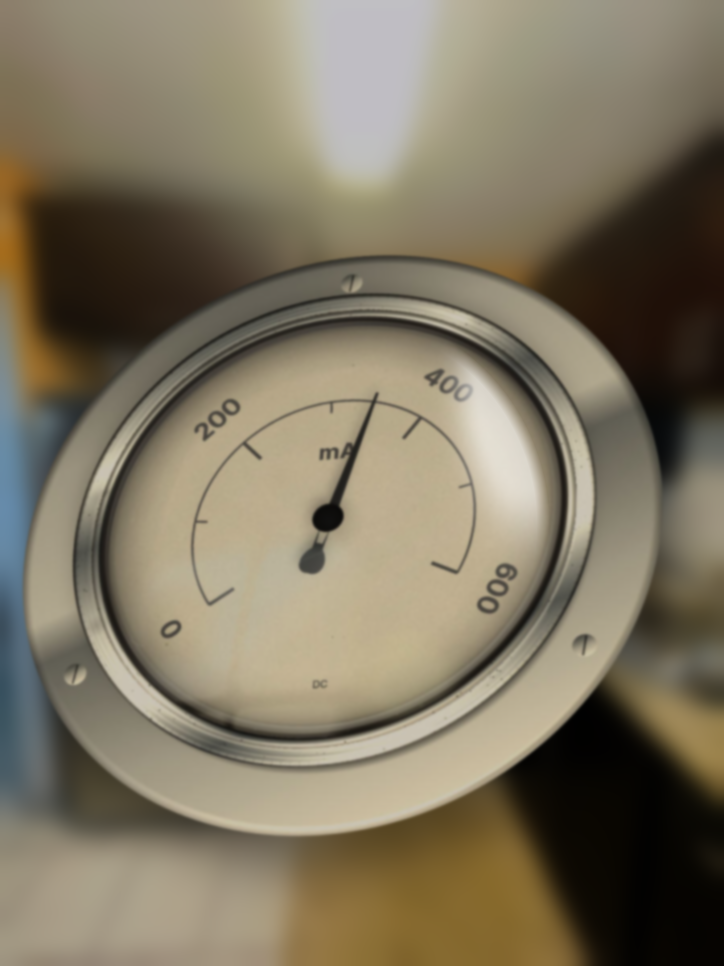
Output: value=350 unit=mA
